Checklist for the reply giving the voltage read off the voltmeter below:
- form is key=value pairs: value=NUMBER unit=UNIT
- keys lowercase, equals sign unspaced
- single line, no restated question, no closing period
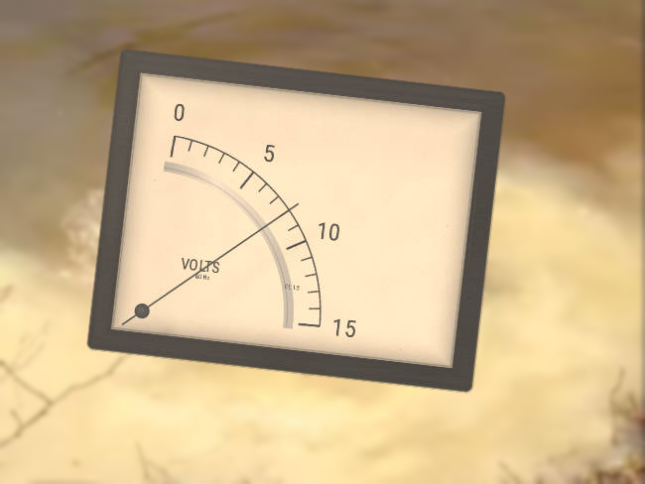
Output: value=8 unit=V
